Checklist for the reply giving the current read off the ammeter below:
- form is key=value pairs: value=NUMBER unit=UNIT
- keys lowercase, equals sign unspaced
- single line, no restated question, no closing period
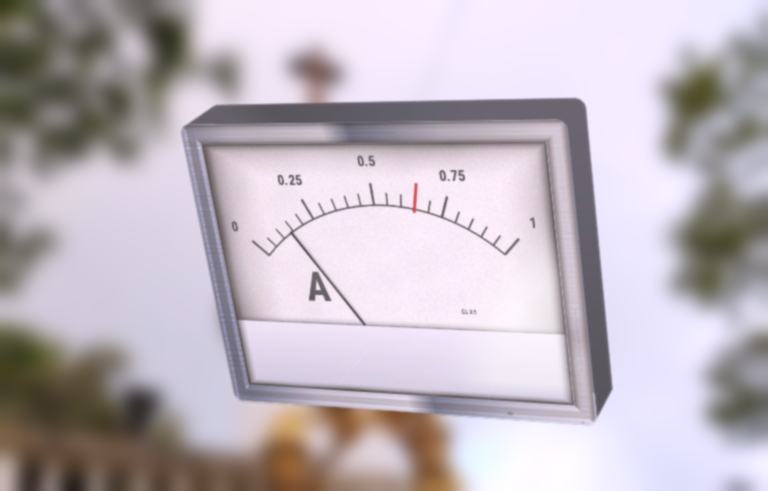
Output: value=0.15 unit=A
